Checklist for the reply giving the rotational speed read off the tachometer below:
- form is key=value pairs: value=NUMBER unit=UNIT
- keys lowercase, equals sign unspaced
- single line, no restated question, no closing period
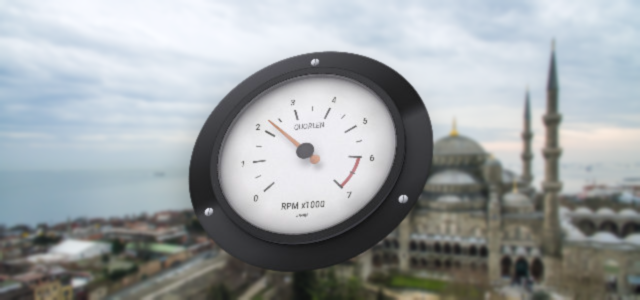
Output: value=2250 unit=rpm
